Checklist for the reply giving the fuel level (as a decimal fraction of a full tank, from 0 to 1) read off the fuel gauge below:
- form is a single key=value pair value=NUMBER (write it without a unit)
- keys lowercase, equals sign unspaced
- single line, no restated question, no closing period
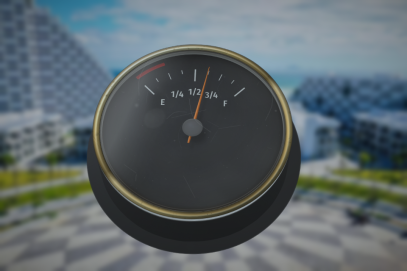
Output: value=0.625
